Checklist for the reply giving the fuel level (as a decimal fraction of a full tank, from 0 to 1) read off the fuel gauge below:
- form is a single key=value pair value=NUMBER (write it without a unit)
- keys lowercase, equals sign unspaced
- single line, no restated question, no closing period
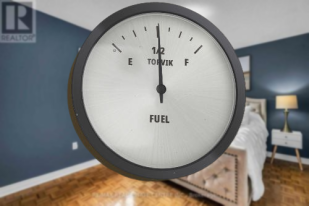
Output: value=0.5
